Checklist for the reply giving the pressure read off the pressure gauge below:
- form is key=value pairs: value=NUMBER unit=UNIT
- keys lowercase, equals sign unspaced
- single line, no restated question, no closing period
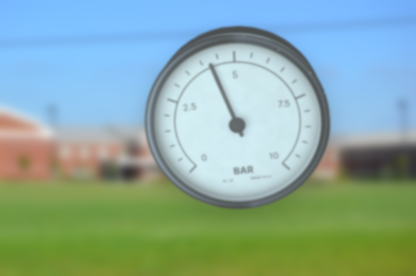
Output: value=4.25 unit=bar
